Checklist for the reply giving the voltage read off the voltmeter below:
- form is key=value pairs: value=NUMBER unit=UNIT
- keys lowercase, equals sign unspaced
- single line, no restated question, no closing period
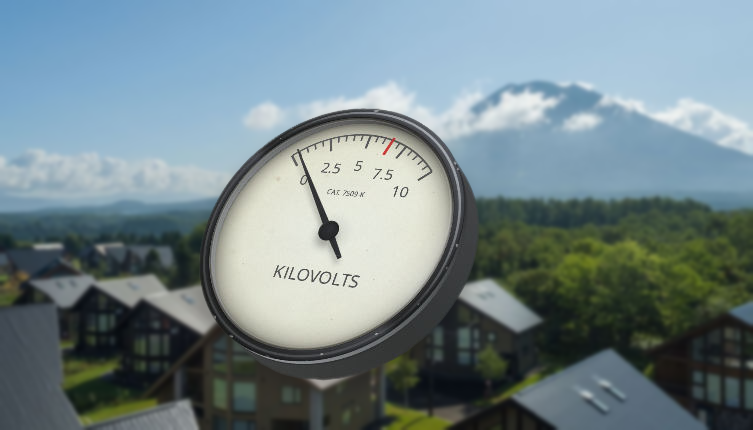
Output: value=0.5 unit=kV
